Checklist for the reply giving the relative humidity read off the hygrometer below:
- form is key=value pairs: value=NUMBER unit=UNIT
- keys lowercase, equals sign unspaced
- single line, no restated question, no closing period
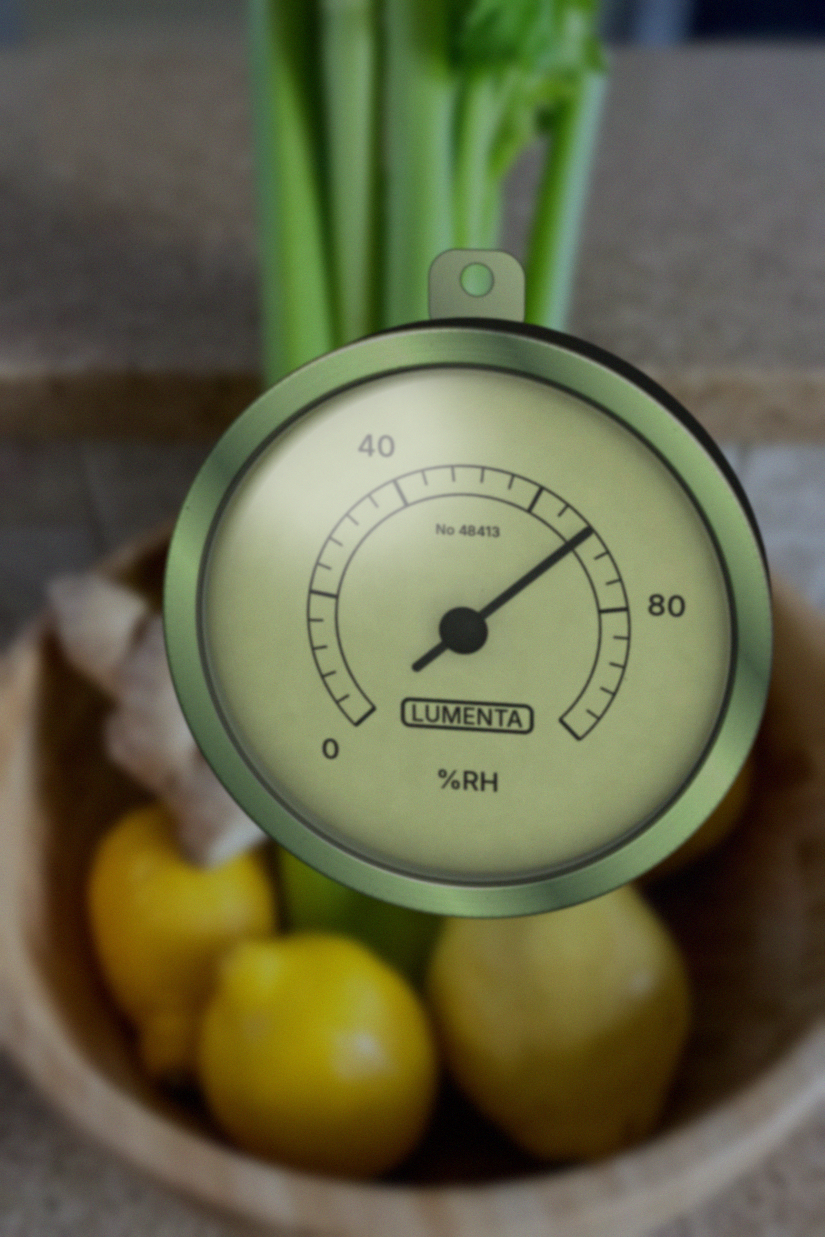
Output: value=68 unit=%
